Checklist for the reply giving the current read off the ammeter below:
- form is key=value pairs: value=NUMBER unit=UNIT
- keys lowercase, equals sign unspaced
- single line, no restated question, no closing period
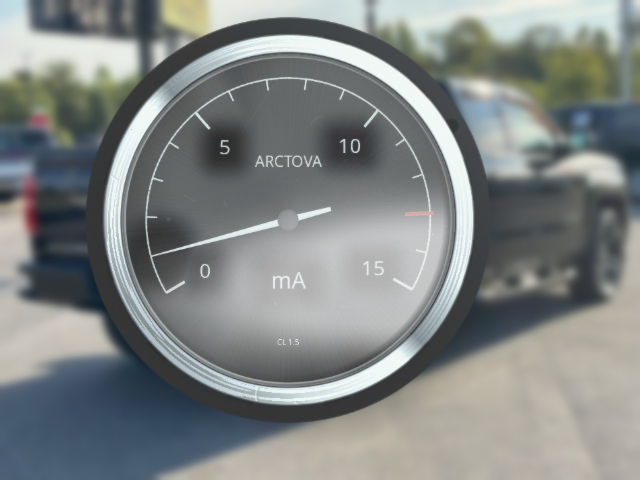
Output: value=1 unit=mA
